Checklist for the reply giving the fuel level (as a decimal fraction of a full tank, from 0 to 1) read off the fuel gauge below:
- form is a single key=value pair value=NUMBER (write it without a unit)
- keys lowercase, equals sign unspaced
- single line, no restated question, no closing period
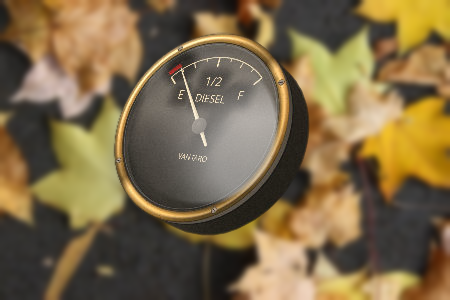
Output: value=0.125
